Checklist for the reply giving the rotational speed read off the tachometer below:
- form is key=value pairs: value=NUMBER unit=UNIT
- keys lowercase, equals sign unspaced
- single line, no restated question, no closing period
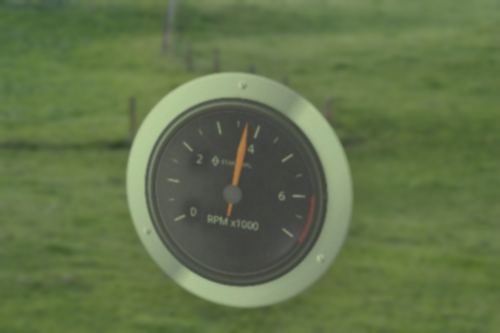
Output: value=3750 unit=rpm
